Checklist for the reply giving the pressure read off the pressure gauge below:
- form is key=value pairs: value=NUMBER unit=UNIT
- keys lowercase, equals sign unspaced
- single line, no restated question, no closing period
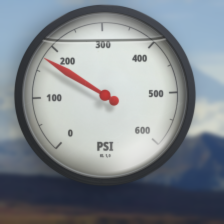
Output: value=175 unit=psi
